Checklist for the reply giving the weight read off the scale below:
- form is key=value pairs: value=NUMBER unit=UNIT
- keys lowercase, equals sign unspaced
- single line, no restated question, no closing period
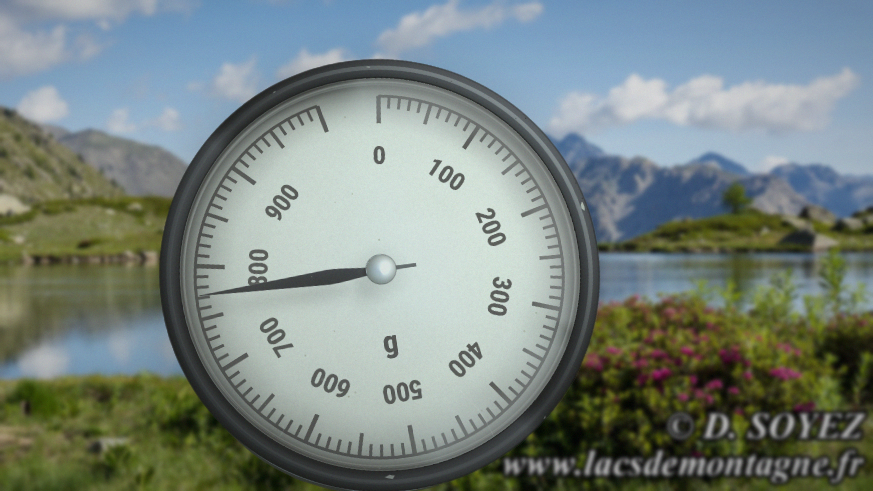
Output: value=770 unit=g
